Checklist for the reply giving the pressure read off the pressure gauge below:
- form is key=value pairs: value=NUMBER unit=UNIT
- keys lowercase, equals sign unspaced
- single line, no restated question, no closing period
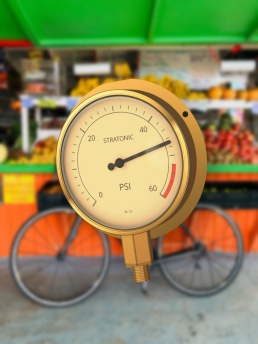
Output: value=47 unit=psi
